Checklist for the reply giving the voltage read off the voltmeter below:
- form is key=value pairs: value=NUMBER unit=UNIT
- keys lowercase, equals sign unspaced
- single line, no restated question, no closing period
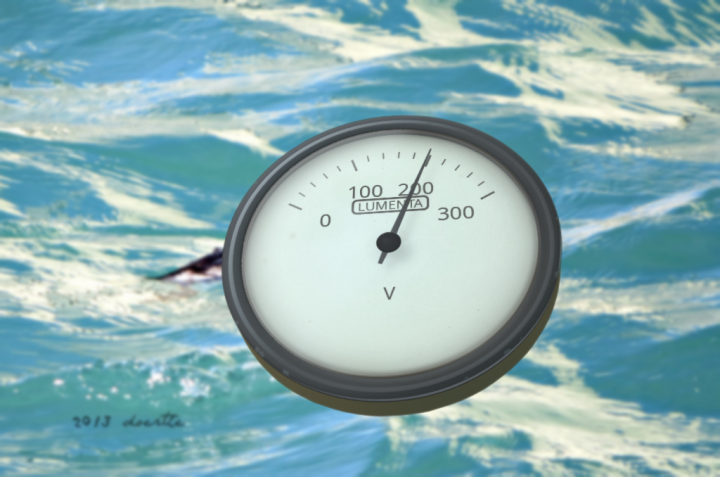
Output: value=200 unit=V
